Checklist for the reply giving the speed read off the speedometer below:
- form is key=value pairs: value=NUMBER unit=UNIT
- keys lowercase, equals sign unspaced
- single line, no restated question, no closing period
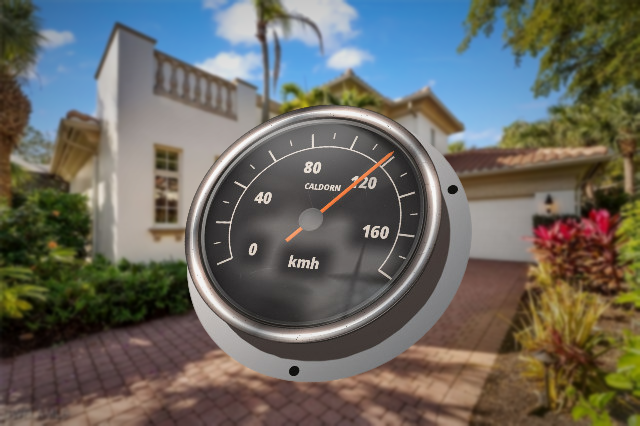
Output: value=120 unit=km/h
